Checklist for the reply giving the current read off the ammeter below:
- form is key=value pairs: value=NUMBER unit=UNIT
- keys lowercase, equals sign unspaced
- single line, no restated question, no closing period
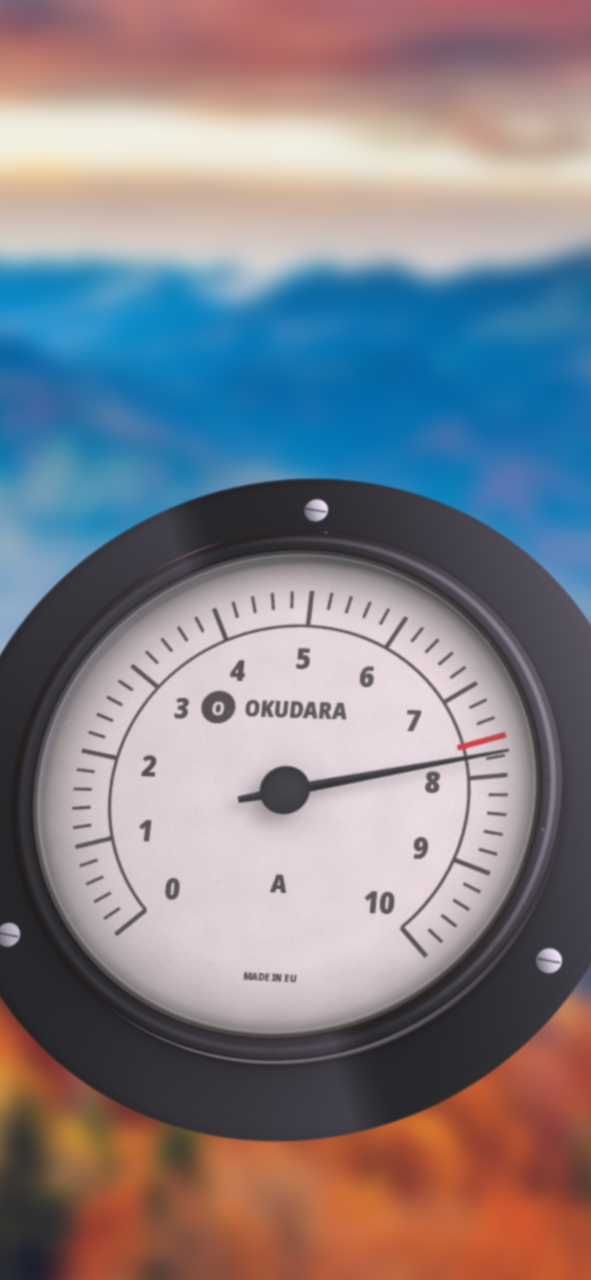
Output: value=7.8 unit=A
